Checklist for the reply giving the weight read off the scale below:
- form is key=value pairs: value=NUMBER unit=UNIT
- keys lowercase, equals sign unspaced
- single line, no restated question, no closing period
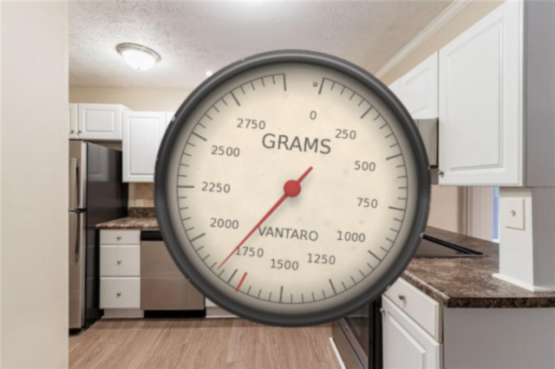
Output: value=1825 unit=g
